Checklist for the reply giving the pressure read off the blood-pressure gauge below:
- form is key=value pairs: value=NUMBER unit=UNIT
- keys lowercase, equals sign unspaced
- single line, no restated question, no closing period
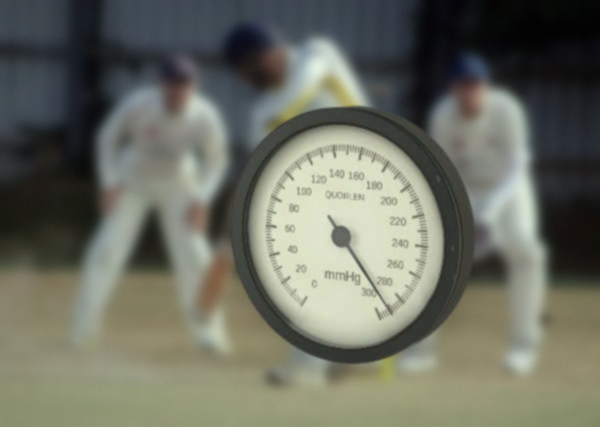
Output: value=290 unit=mmHg
